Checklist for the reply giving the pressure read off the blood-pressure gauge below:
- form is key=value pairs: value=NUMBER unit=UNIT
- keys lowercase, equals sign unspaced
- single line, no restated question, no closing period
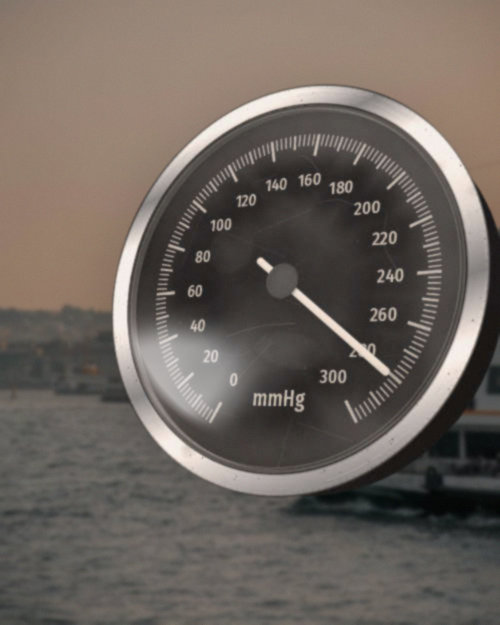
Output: value=280 unit=mmHg
